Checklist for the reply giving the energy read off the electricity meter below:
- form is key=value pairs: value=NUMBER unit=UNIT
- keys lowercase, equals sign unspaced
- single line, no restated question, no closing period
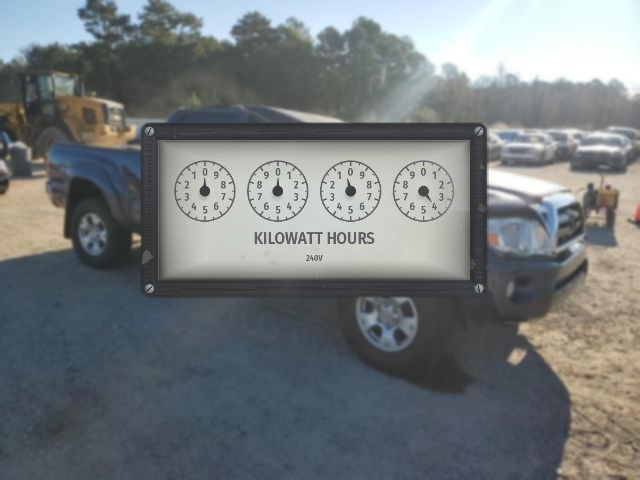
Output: value=4 unit=kWh
